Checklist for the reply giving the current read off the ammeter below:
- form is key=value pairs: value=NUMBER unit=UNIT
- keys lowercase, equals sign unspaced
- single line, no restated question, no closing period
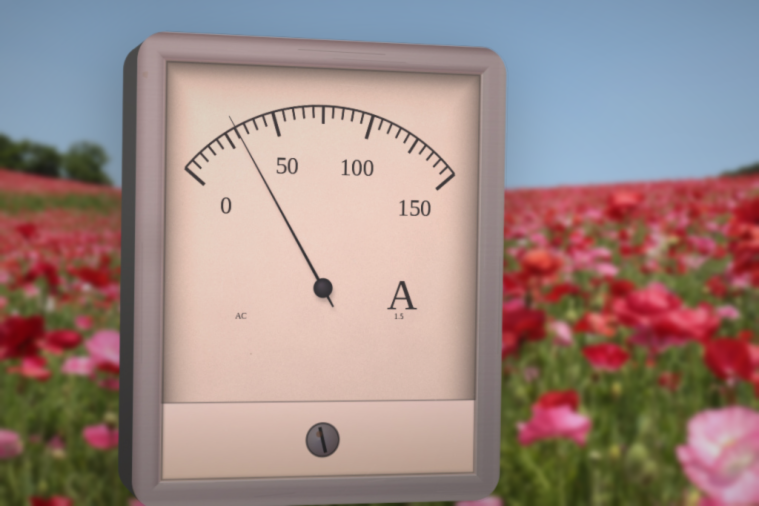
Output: value=30 unit=A
